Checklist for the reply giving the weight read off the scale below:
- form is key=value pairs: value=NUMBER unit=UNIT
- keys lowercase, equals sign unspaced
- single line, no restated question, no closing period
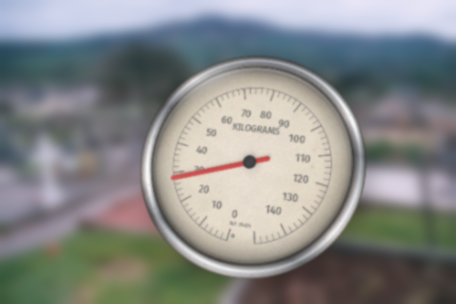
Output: value=28 unit=kg
